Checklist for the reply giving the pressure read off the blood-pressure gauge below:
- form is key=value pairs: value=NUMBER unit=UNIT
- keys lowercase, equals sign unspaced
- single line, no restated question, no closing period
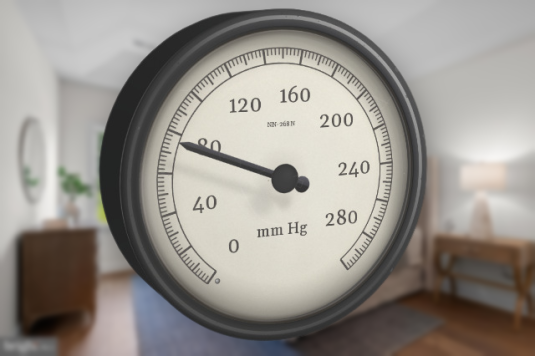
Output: value=76 unit=mmHg
